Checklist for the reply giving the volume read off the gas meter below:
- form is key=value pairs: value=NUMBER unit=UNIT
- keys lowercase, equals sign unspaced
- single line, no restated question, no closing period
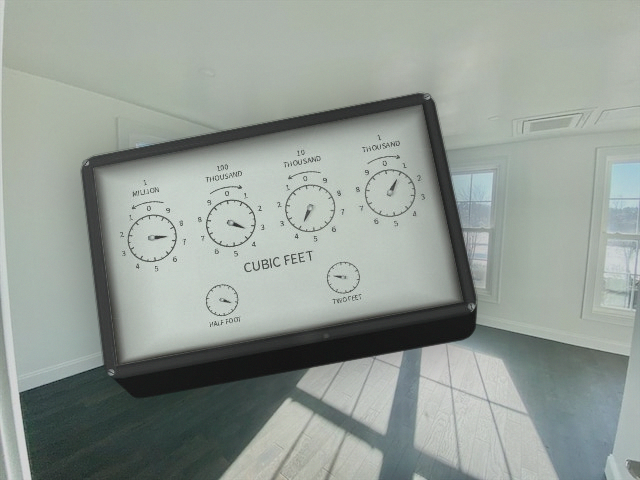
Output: value=734100 unit=ft³
